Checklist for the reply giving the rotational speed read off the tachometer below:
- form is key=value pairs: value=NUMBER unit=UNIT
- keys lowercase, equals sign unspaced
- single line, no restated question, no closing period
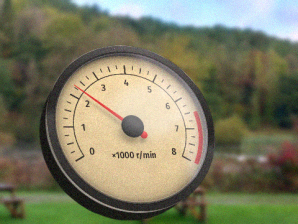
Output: value=2250 unit=rpm
